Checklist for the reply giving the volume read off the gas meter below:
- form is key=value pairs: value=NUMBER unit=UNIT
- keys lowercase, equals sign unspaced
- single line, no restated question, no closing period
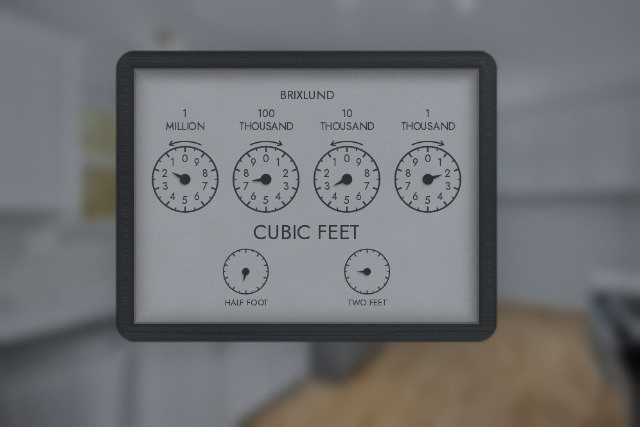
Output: value=173200 unit=ft³
